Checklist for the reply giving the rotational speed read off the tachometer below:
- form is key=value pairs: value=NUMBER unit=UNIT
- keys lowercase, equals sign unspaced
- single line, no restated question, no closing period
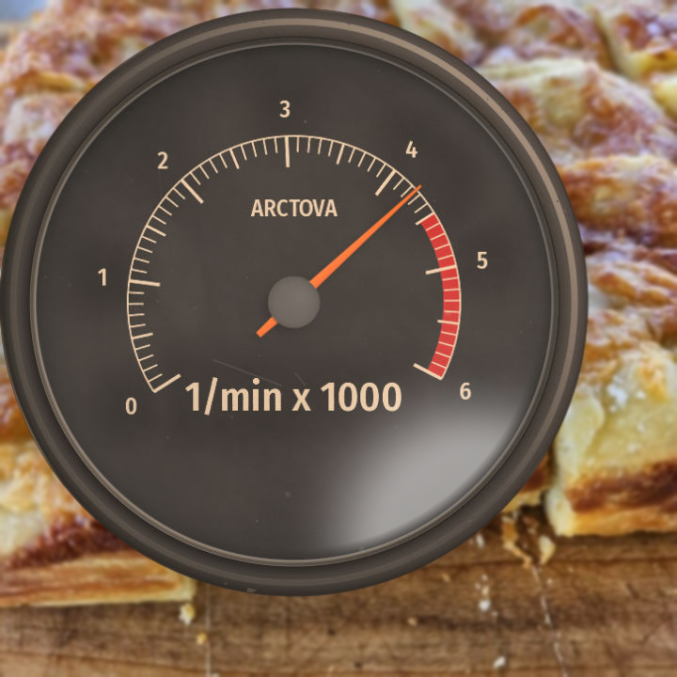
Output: value=4250 unit=rpm
